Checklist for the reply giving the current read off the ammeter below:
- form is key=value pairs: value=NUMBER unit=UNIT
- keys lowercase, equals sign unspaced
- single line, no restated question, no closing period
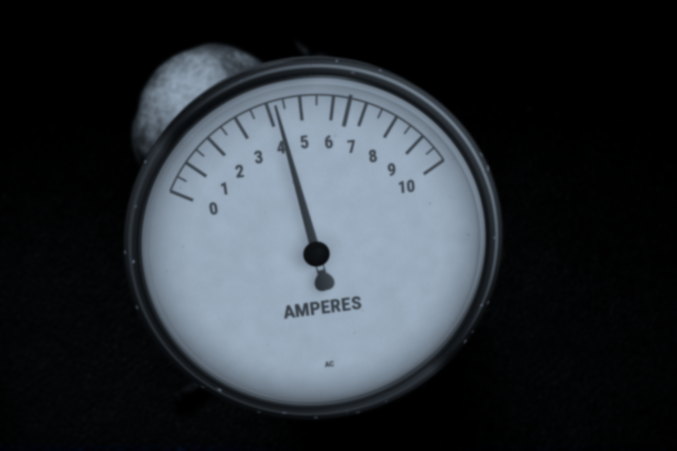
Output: value=4.25 unit=A
